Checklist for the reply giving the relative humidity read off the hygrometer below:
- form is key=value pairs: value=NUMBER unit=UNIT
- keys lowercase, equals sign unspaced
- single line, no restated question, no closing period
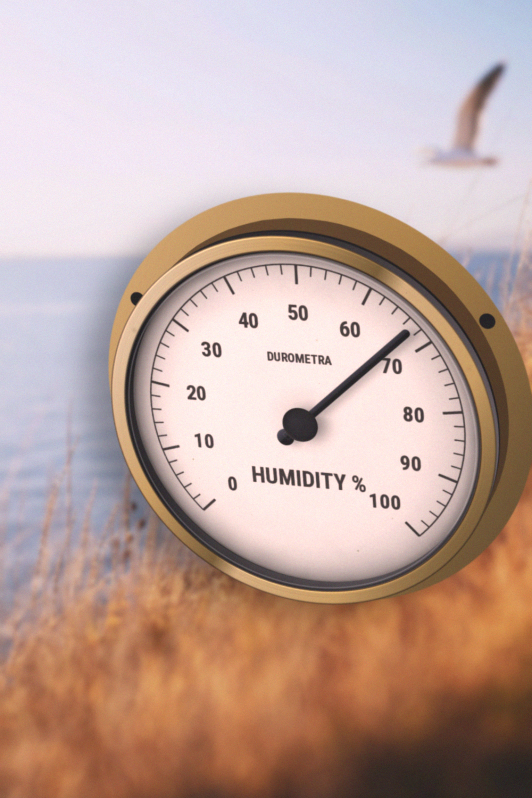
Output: value=67 unit=%
